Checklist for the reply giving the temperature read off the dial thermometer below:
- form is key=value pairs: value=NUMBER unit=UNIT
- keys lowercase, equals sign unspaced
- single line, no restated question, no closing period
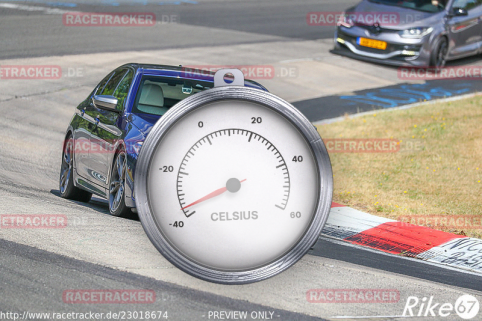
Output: value=-36 unit=°C
